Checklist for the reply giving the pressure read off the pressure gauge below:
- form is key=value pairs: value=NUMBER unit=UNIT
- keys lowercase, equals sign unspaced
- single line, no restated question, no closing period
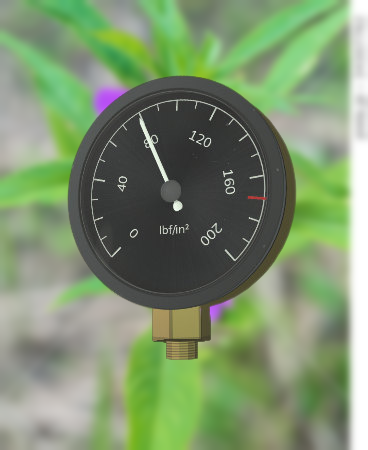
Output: value=80 unit=psi
